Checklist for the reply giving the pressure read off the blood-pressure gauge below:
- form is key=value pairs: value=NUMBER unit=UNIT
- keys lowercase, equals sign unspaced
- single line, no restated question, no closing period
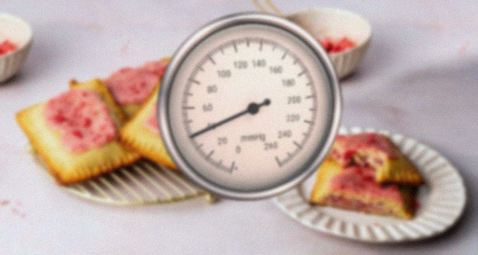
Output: value=40 unit=mmHg
